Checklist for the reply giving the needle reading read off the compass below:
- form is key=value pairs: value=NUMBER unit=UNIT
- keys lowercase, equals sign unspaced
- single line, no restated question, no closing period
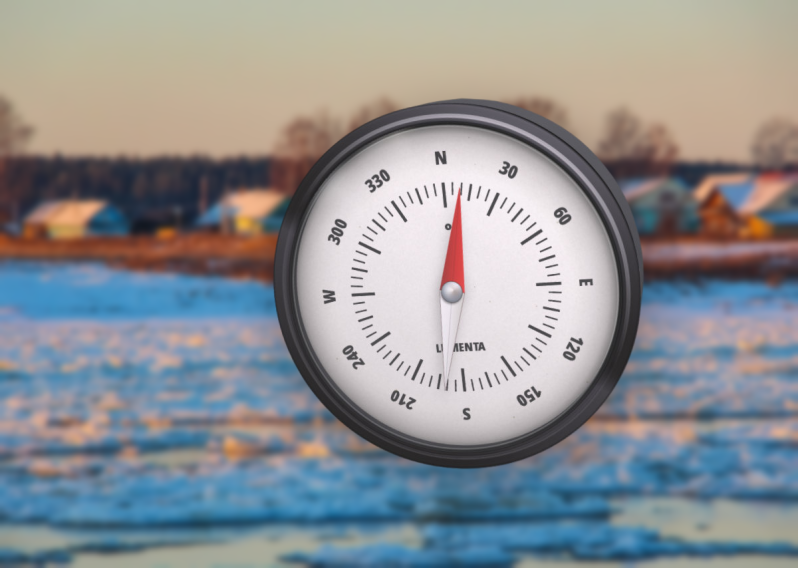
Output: value=10 unit=°
